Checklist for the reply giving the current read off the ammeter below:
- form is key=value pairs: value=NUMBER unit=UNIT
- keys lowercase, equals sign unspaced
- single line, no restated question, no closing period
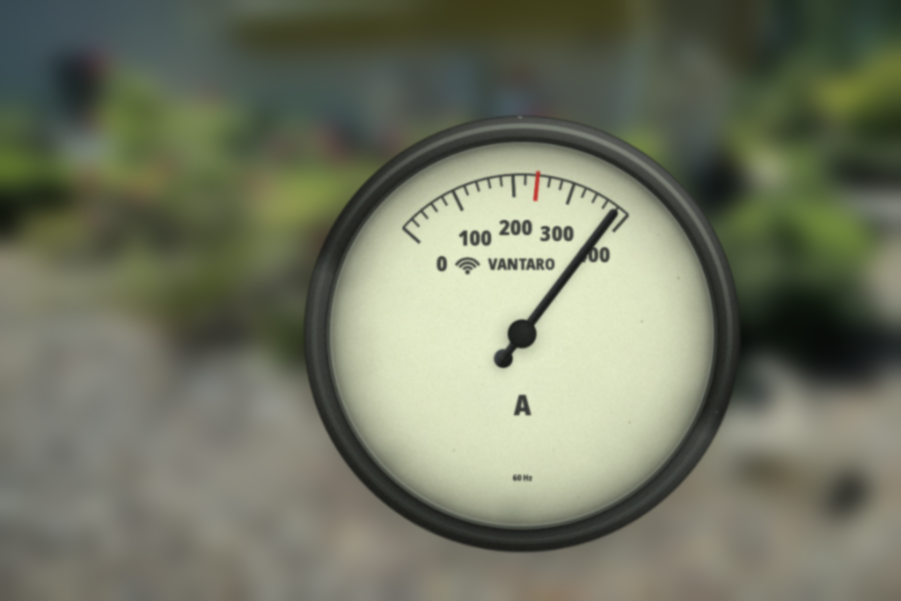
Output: value=380 unit=A
